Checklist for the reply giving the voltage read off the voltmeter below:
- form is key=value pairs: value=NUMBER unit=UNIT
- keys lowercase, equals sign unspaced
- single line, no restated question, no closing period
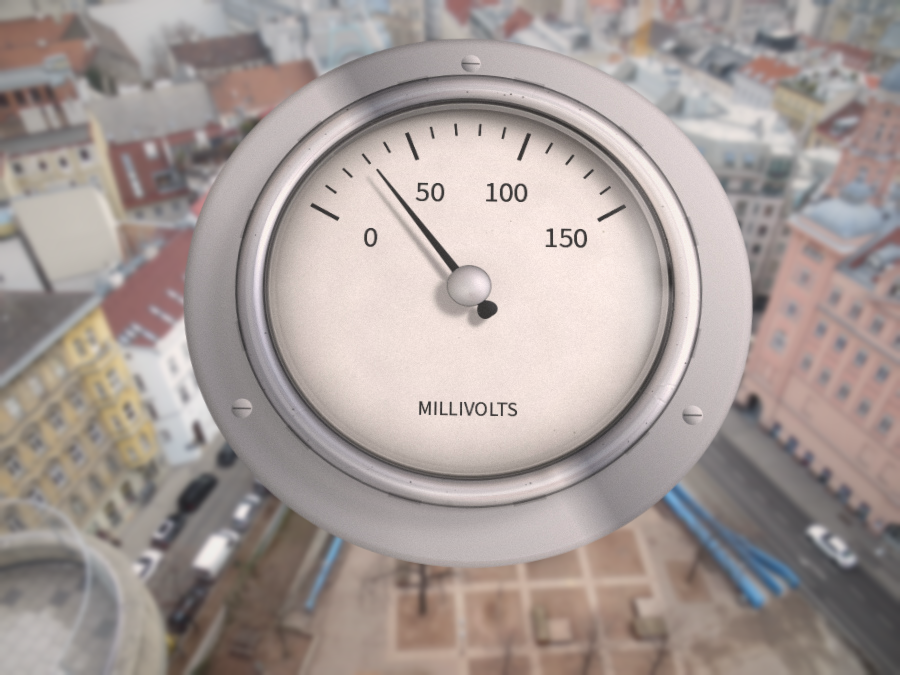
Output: value=30 unit=mV
